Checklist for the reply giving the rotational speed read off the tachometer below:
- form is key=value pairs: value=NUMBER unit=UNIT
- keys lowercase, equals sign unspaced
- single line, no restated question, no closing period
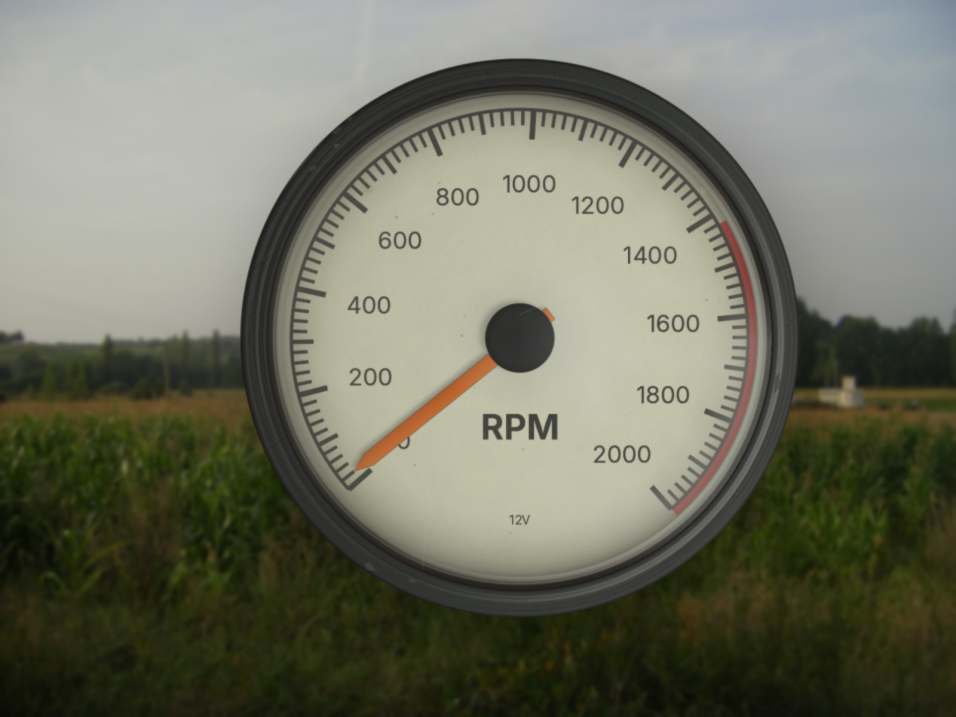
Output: value=20 unit=rpm
